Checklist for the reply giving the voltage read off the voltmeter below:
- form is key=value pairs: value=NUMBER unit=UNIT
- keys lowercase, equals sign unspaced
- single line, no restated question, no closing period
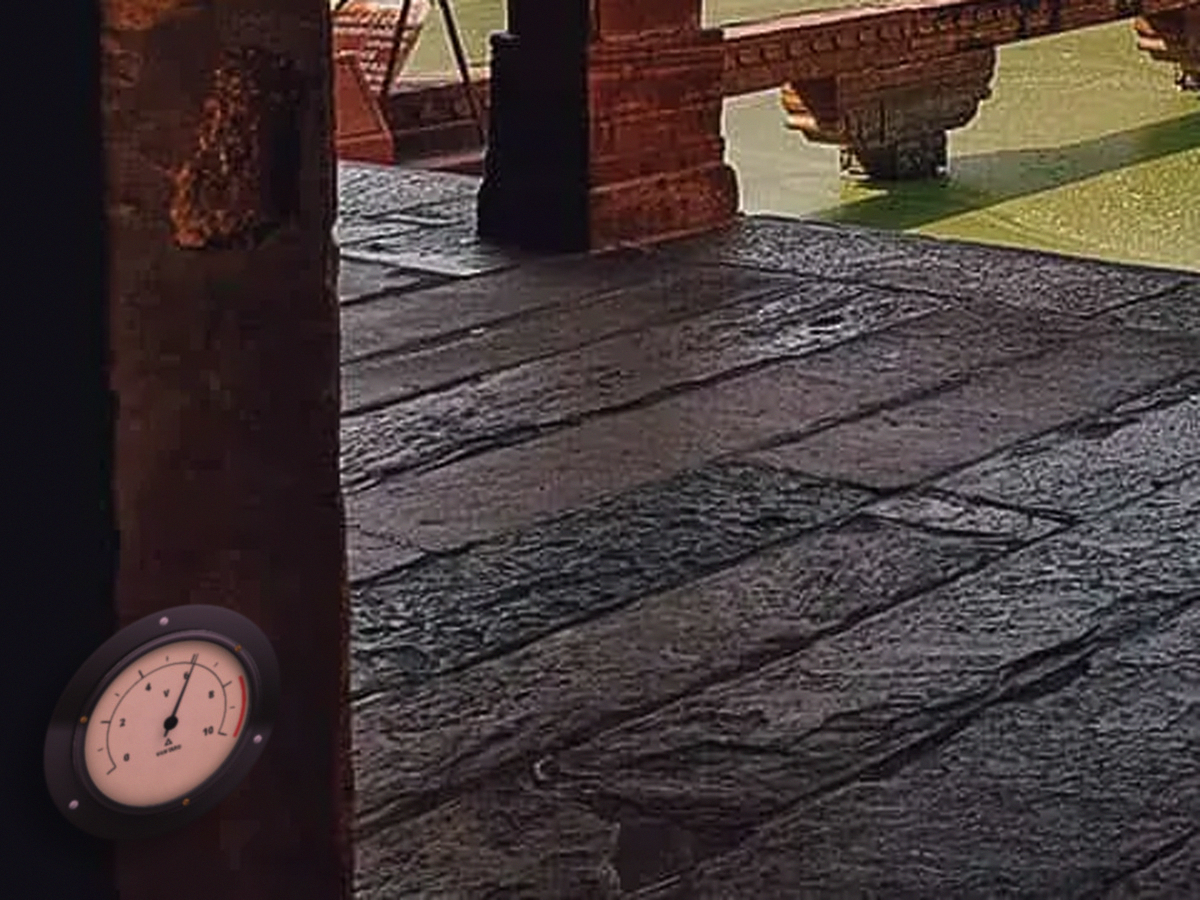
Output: value=6 unit=V
